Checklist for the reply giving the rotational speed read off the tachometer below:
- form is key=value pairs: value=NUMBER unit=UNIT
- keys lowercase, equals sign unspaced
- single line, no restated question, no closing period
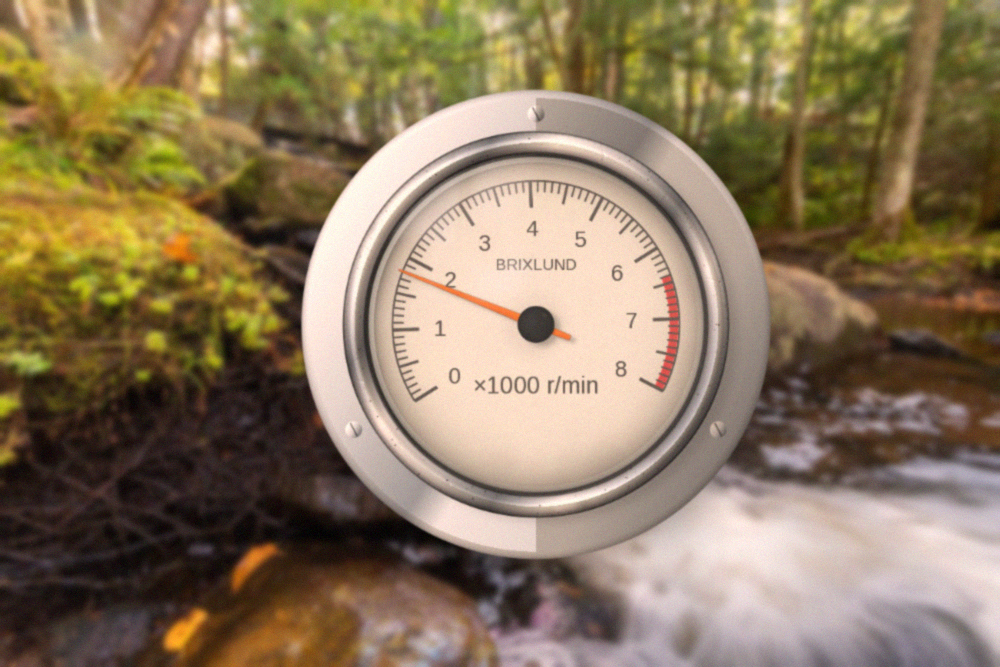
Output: value=1800 unit=rpm
